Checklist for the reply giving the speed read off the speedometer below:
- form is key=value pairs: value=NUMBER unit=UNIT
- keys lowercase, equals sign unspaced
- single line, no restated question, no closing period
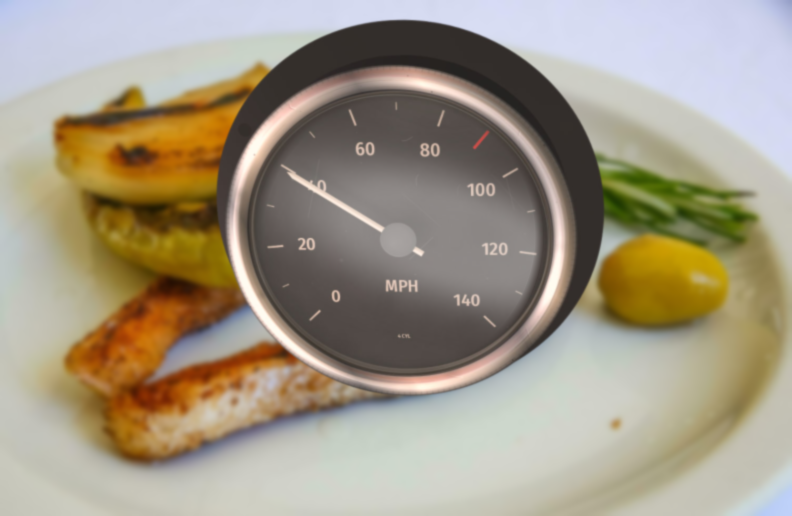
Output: value=40 unit=mph
